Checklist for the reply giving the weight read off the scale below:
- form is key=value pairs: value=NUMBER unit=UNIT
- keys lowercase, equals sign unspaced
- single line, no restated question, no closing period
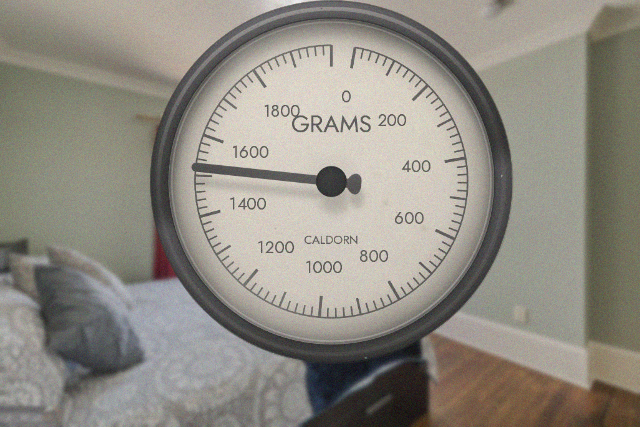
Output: value=1520 unit=g
